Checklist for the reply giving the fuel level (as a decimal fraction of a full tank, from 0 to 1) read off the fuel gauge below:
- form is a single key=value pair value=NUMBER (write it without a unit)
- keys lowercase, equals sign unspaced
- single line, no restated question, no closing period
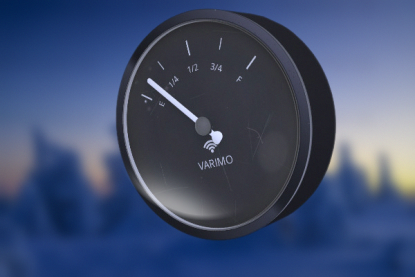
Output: value=0.125
